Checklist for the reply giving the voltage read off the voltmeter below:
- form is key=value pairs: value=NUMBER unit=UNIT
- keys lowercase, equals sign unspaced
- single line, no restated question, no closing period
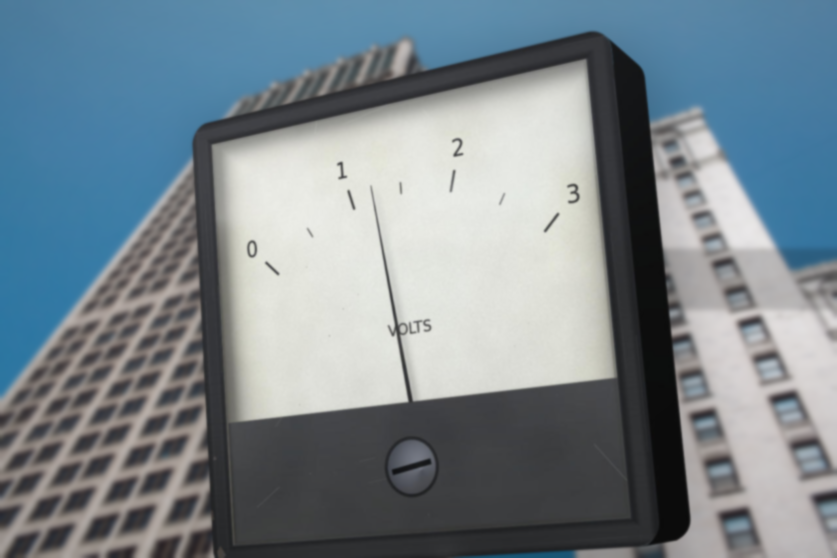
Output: value=1.25 unit=V
